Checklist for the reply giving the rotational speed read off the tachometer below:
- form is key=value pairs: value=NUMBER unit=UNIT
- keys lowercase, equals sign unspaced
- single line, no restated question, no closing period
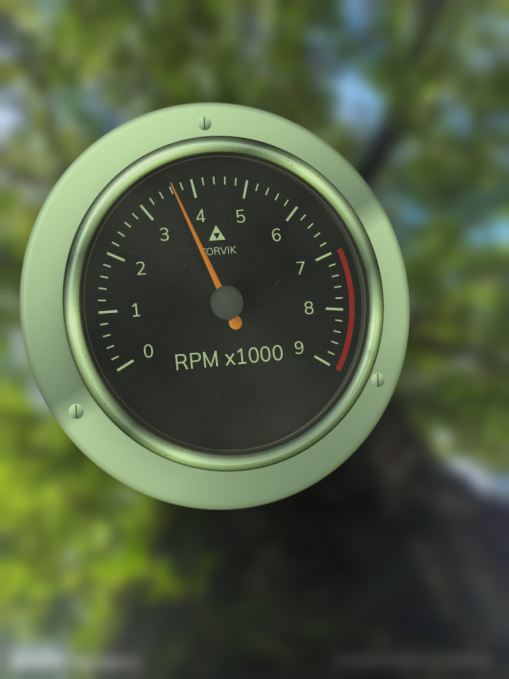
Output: value=3600 unit=rpm
